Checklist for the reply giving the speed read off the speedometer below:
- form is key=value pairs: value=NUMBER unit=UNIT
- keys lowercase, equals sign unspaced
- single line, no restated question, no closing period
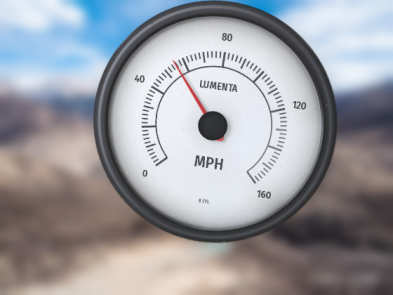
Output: value=56 unit=mph
